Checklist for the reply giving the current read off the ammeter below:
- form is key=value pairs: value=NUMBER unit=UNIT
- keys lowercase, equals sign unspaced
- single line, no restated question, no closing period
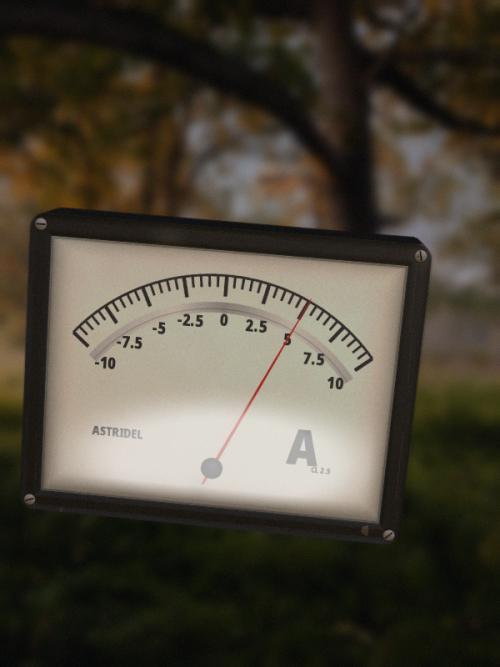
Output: value=5 unit=A
